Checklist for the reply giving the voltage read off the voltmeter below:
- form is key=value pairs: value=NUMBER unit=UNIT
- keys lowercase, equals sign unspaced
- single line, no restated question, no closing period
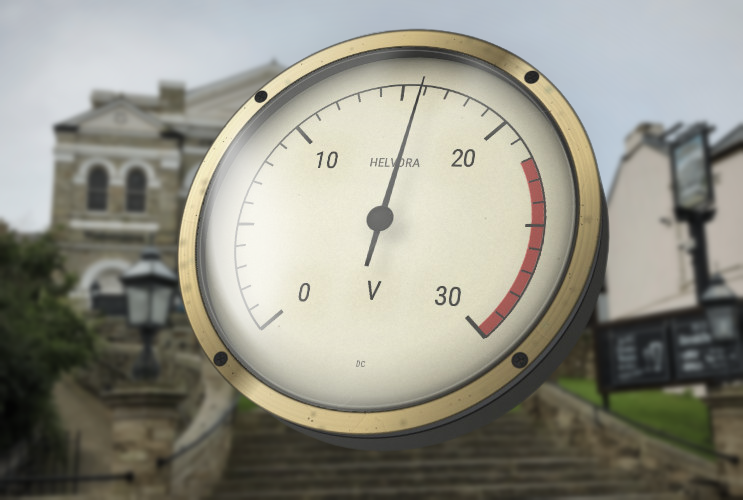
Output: value=16 unit=V
